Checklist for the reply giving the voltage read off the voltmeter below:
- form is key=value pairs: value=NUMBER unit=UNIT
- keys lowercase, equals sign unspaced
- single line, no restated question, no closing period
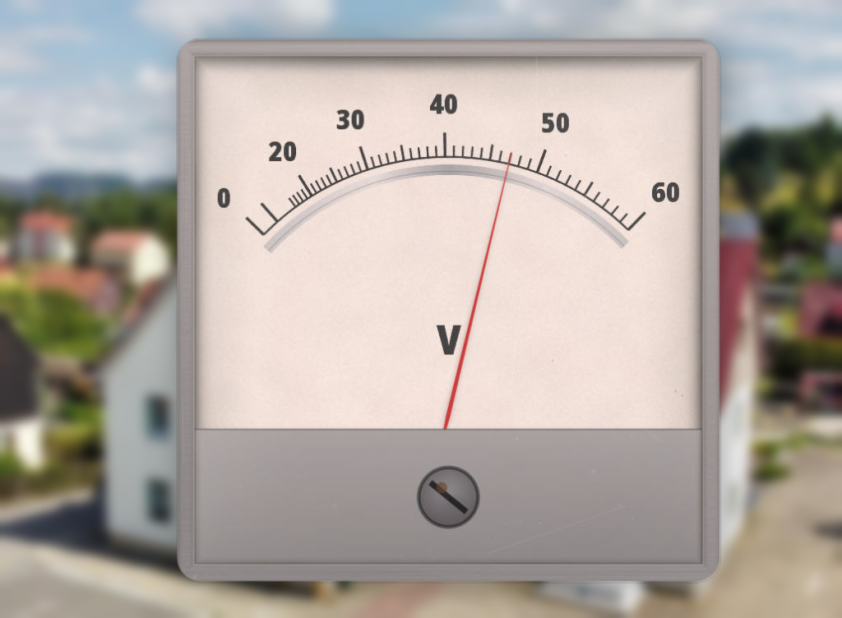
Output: value=47 unit=V
